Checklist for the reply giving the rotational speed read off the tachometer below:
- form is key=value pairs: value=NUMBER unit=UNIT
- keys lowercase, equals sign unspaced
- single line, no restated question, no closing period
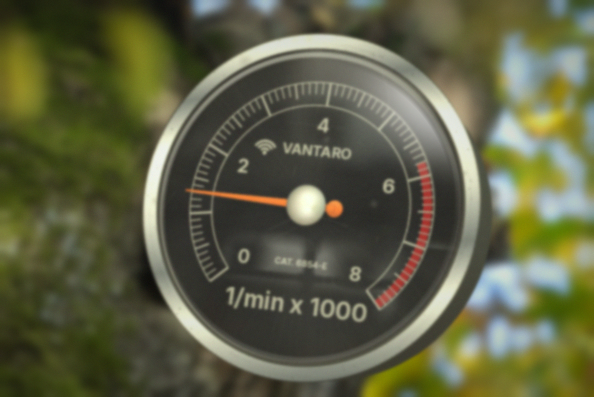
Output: value=1300 unit=rpm
